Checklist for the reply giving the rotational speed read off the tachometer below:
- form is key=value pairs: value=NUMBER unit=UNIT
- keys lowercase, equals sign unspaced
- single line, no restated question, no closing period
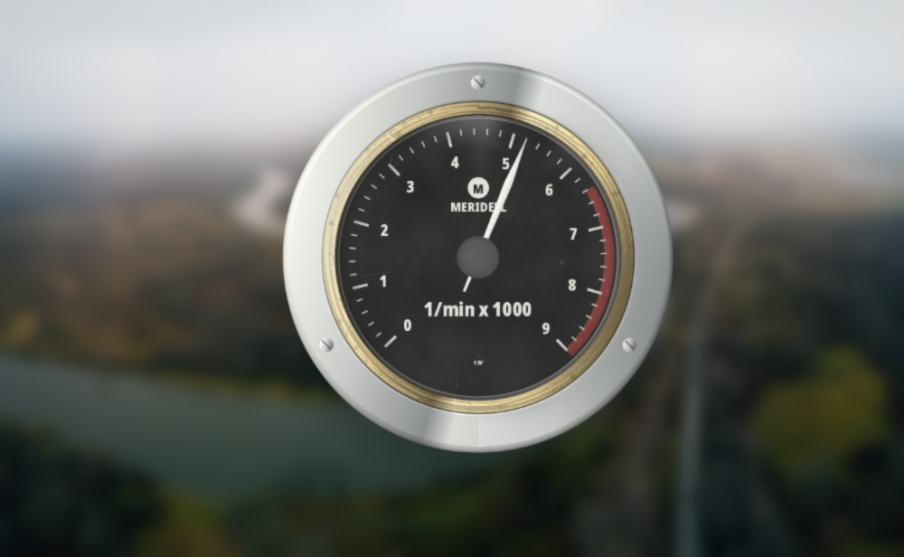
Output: value=5200 unit=rpm
